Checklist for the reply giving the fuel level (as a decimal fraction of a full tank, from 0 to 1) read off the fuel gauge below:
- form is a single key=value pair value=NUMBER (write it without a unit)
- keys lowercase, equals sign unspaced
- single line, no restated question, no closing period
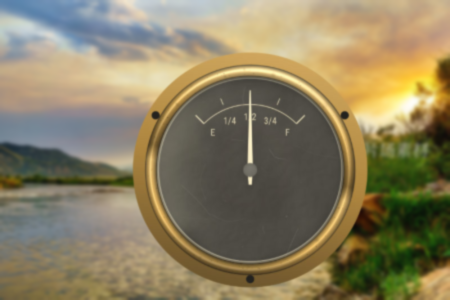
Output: value=0.5
